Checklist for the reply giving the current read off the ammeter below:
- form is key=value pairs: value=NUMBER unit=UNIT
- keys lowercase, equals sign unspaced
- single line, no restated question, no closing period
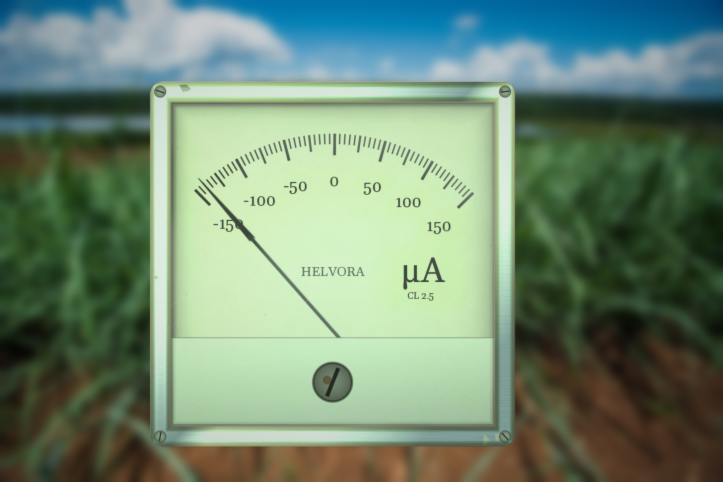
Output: value=-140 unit=µA
